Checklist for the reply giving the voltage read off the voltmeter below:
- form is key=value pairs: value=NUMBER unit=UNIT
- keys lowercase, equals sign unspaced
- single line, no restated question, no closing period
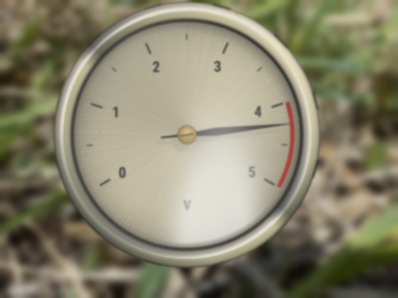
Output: value=4.25 unit=V
